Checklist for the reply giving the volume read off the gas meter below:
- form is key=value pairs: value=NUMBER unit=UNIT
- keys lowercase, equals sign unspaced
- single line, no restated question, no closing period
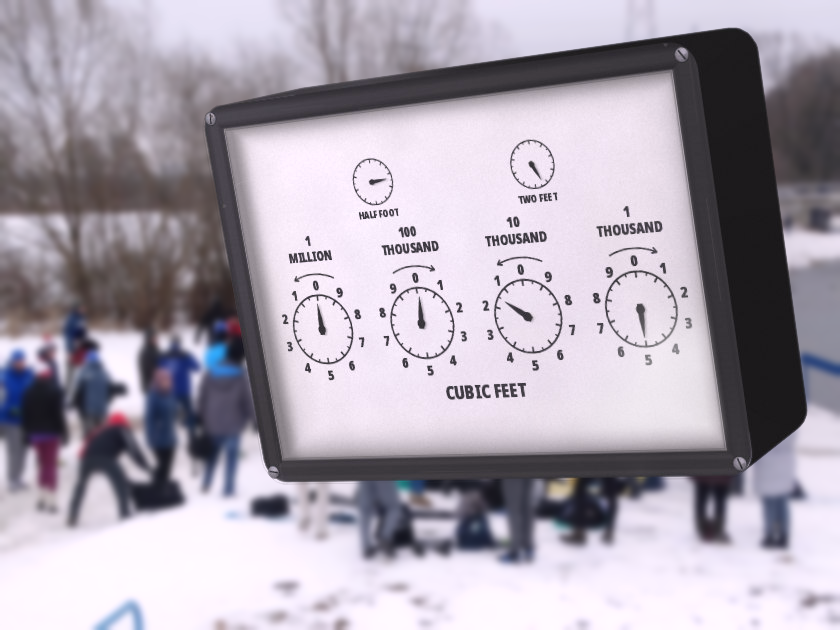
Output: value=1500 unit=ft³
